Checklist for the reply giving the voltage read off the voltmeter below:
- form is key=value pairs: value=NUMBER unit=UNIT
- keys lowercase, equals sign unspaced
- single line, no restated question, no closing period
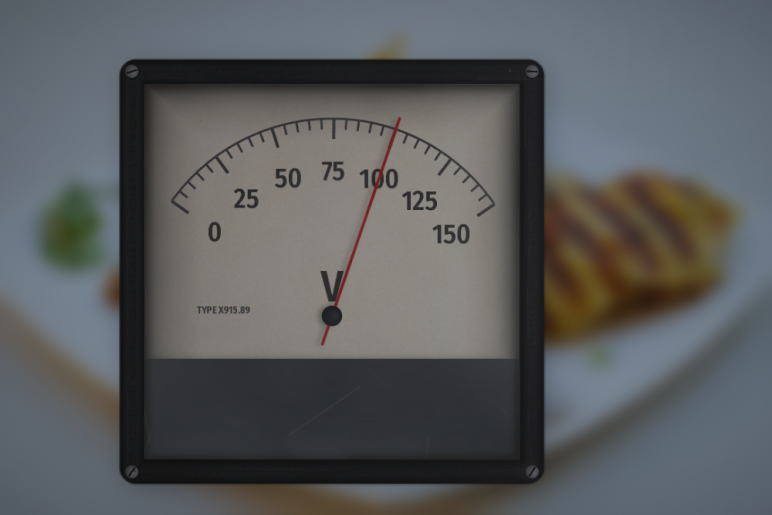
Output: value=100 unit=V
